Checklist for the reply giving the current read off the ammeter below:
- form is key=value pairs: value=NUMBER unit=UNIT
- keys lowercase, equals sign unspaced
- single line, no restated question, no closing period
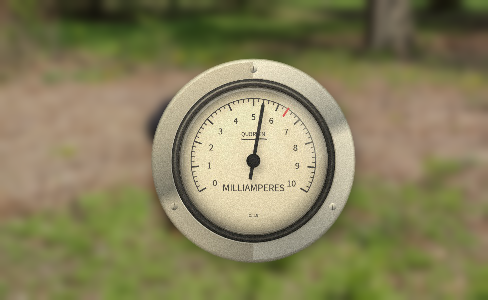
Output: value=5.4 unit=mA
